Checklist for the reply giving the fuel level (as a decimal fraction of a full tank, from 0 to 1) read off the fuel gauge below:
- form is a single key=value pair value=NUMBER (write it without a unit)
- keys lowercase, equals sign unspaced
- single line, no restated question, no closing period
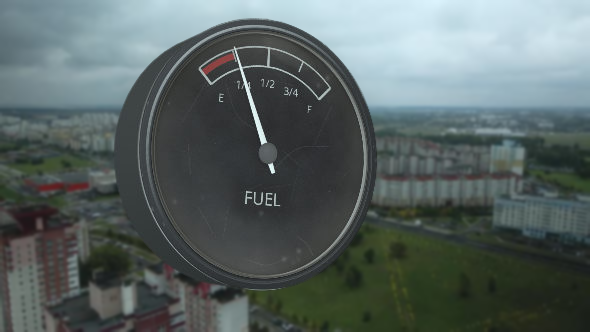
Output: value=0.25
